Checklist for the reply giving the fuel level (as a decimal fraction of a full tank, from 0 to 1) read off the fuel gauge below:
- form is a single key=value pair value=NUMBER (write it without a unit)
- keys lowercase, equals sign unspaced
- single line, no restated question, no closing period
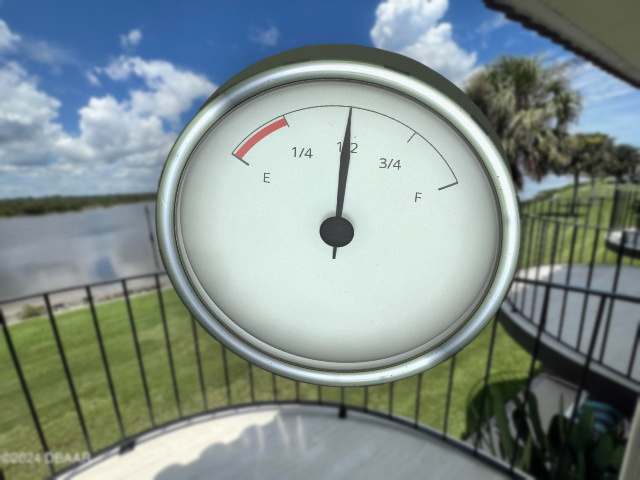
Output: value=0.5
